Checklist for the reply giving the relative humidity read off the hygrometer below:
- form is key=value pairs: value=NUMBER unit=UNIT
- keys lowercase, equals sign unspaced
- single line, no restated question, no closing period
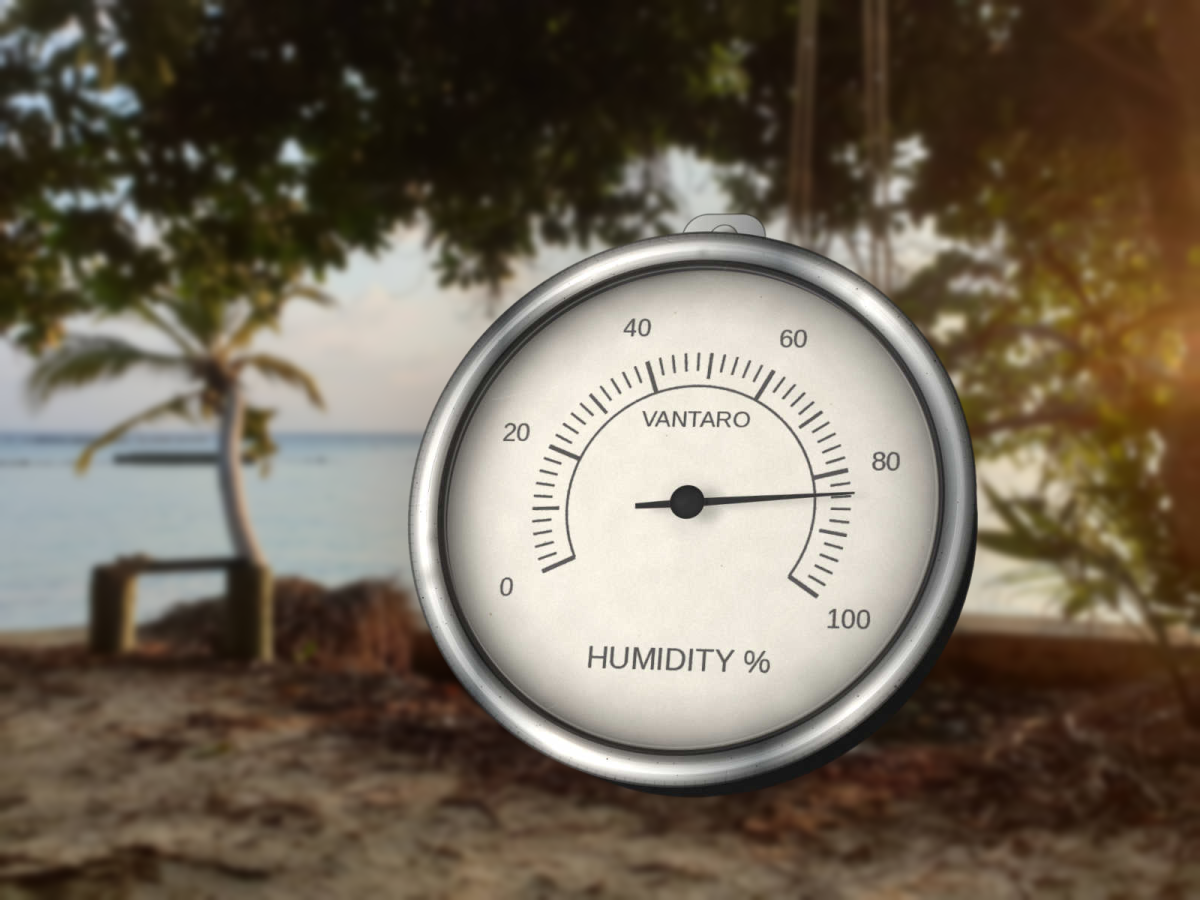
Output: value=84 unit=%
